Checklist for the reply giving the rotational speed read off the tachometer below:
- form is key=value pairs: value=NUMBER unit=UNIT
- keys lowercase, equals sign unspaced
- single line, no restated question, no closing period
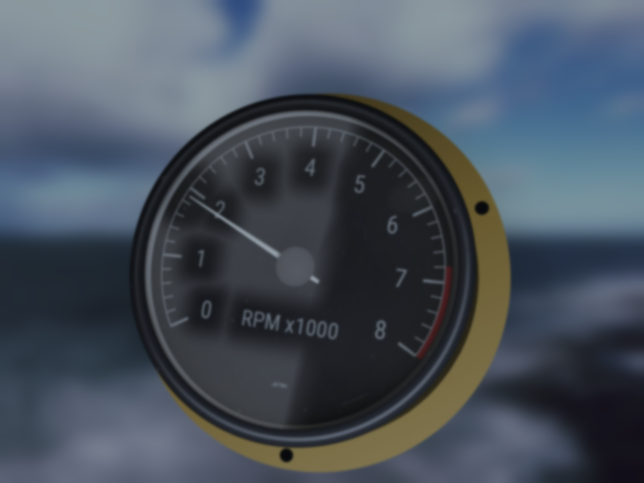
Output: value=1900 unit=rpm
